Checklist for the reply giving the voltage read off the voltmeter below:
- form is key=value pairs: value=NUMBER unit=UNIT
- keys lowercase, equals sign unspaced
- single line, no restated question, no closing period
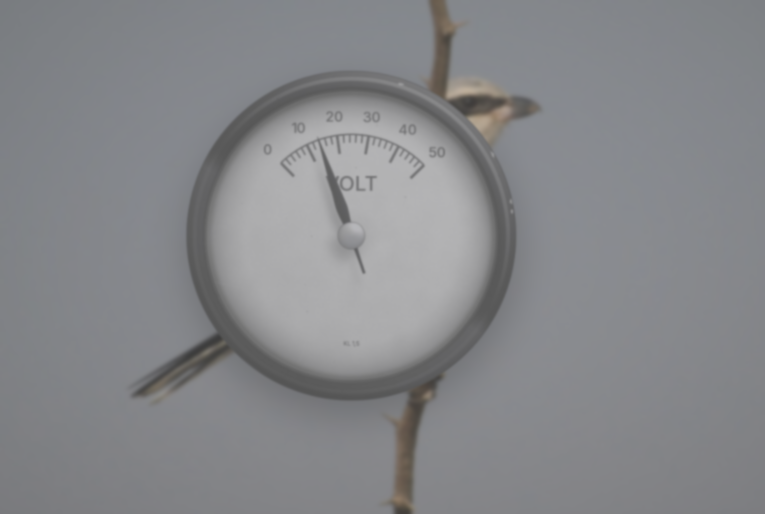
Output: value=14 unit=V
